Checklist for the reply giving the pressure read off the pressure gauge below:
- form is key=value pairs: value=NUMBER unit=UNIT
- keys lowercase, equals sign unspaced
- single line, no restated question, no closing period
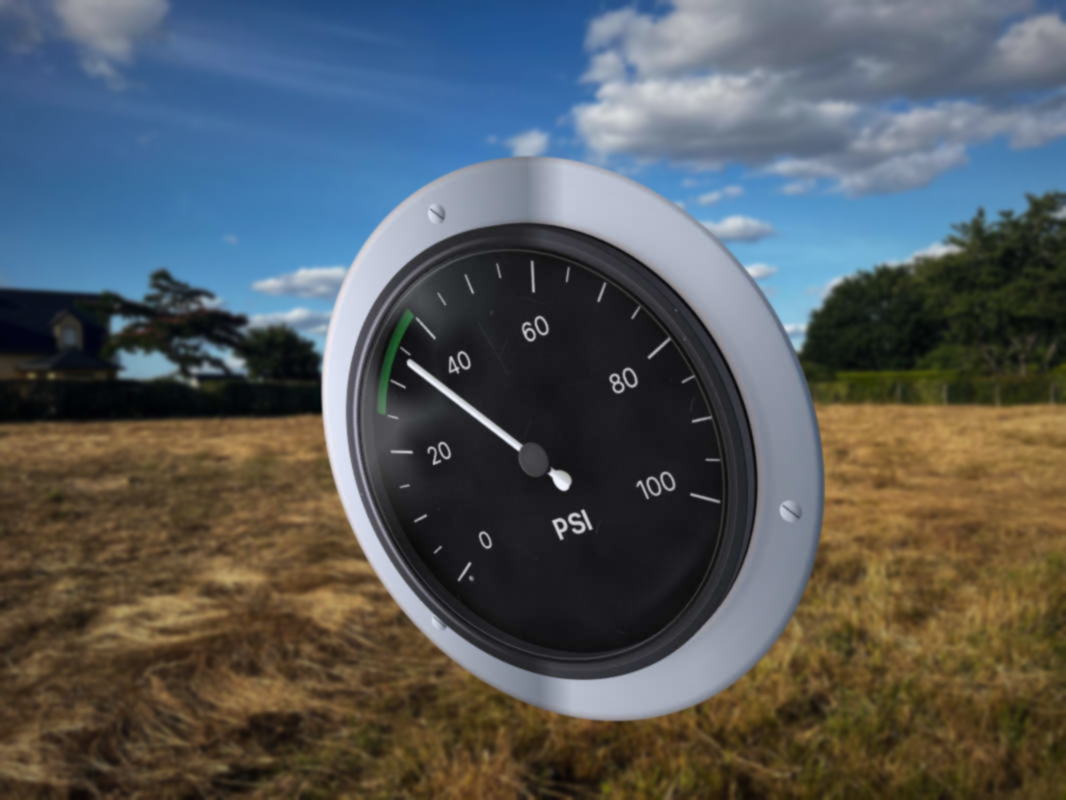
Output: value=35 unit=psi
